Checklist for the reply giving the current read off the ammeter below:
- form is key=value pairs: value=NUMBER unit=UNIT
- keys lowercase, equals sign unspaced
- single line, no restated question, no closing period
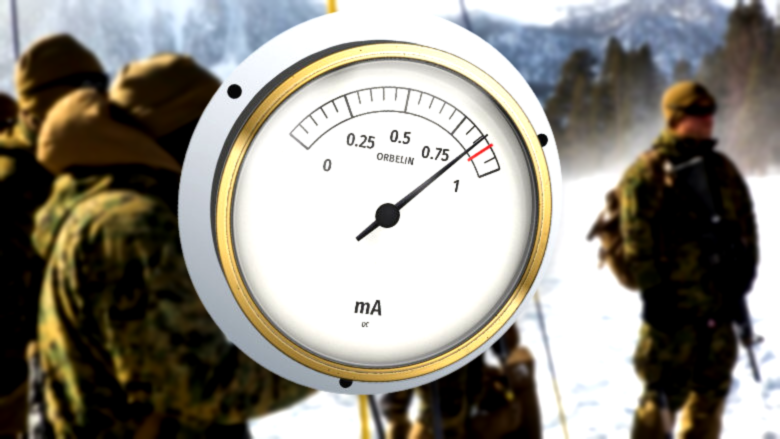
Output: value=0.85 unit=mA
